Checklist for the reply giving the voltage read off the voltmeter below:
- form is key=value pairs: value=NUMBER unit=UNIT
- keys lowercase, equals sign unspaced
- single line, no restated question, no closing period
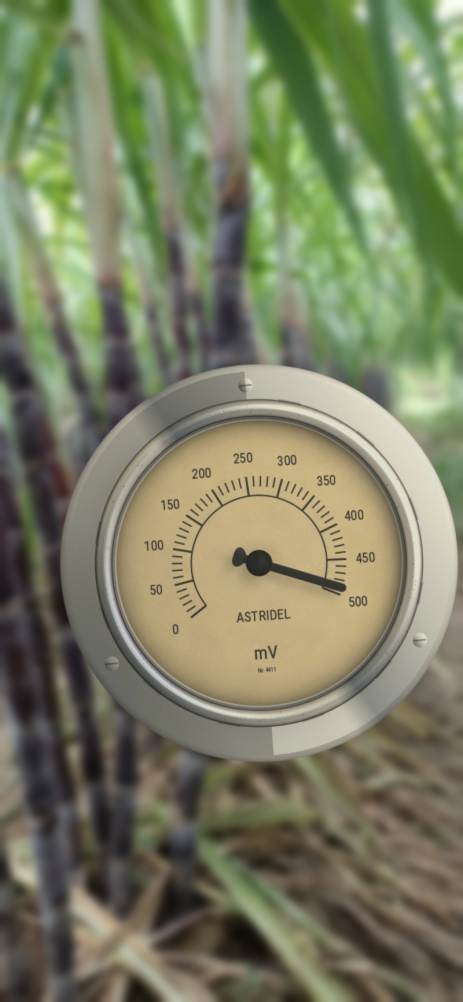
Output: value=490 unit=mV
